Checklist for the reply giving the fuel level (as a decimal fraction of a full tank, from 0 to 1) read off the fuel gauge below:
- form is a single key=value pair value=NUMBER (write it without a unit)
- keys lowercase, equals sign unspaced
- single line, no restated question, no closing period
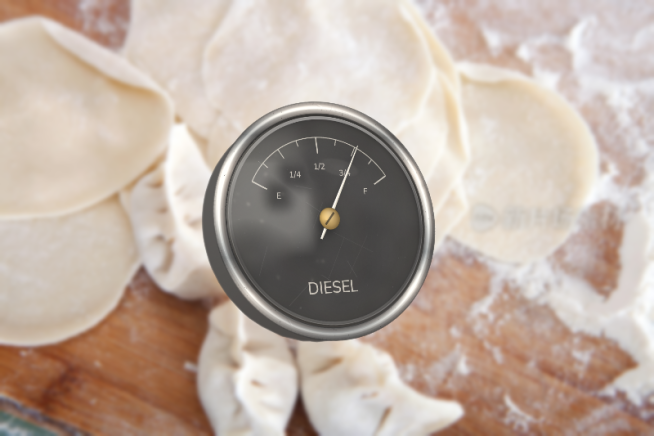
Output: value=0.75
